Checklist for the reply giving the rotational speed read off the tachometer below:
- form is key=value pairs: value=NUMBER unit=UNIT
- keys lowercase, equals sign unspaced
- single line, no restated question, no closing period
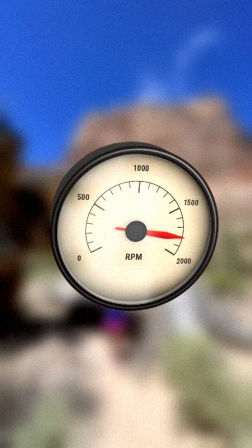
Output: value=1800 unit=rpm
